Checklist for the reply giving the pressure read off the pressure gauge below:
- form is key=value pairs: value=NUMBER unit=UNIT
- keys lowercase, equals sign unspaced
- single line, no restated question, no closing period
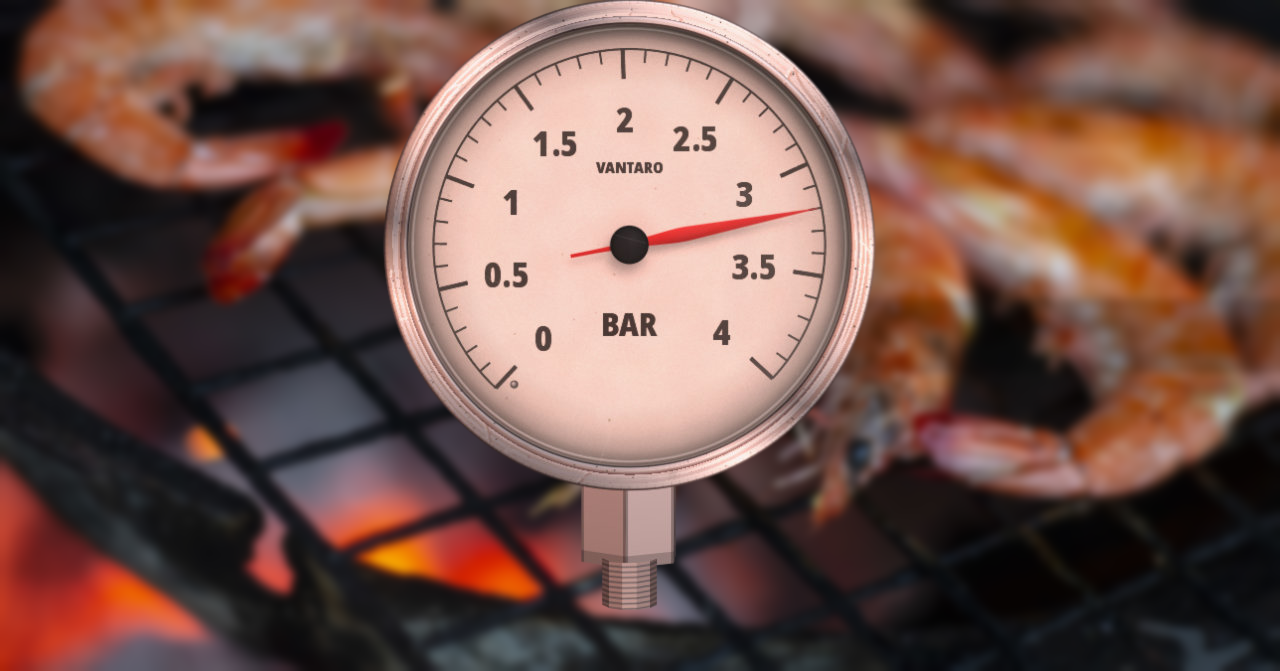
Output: value=3.2 unit=bar
